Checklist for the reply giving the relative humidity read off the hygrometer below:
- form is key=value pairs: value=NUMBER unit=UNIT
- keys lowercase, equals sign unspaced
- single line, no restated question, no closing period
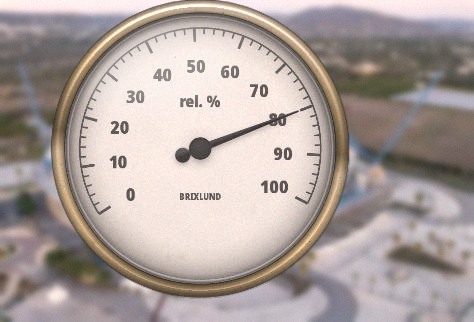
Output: value=80 unit=%
